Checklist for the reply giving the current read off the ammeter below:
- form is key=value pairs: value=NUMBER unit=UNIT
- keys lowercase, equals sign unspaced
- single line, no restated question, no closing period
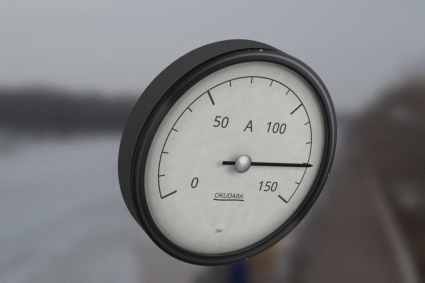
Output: value=130 unit=A
